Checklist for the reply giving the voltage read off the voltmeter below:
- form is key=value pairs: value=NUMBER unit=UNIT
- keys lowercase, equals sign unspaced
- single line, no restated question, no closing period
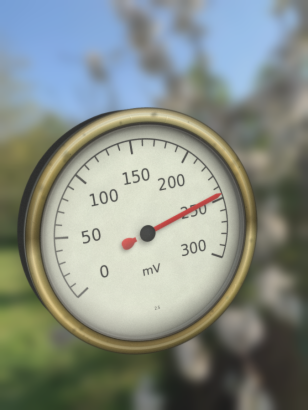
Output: value=245 unit=mV
